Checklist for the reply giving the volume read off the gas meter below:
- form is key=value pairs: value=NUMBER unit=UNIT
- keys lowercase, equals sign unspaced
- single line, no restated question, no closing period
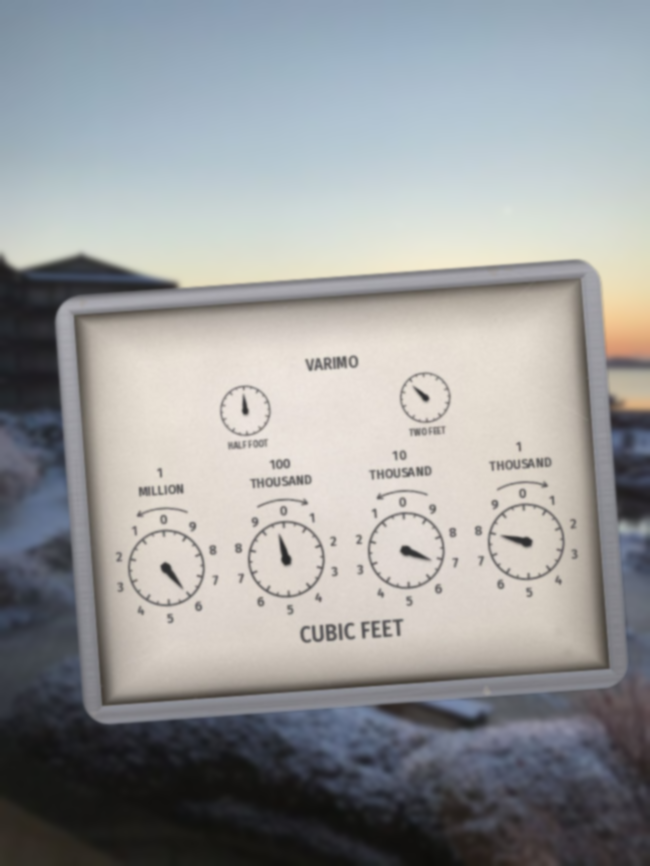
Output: value=596800 unit=ft³
